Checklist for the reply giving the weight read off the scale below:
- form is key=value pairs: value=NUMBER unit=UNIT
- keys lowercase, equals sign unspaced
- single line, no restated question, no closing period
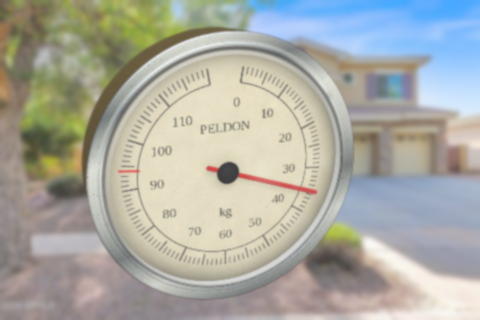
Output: value=35 unit=kg
